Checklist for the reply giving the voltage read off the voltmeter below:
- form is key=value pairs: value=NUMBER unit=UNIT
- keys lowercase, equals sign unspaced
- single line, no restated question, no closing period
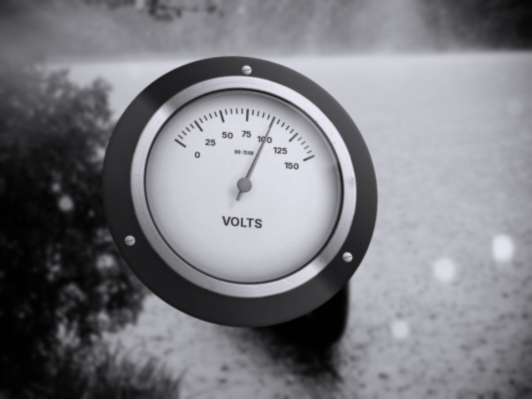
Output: value=100 unit=V
